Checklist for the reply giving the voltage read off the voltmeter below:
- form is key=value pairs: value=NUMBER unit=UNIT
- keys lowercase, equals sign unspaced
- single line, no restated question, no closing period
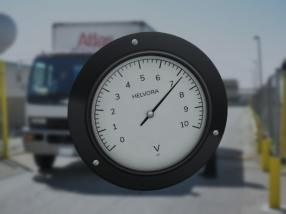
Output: value=7.2 unit=V
